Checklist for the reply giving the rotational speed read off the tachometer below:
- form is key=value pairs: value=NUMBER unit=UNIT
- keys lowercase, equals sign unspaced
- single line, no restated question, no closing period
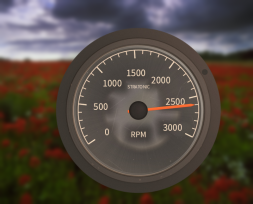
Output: value=2600 unit=rpm
